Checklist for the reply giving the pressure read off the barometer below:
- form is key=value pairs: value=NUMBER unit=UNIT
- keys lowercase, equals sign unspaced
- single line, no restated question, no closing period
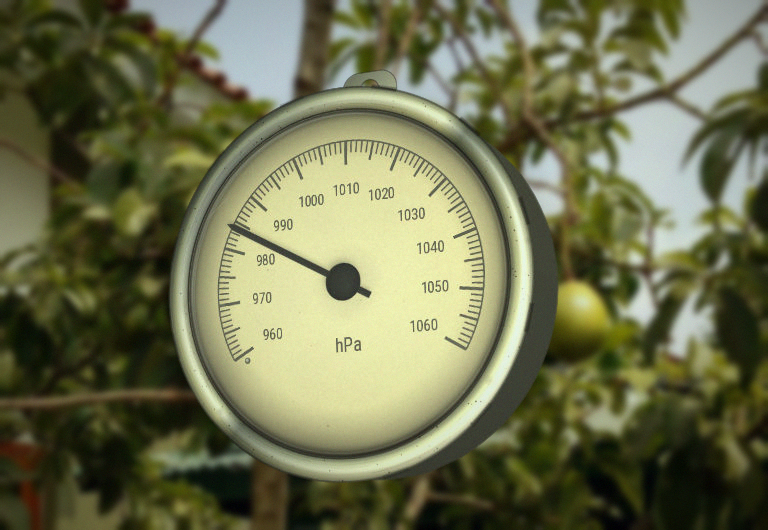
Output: value=984 unit=hPa
